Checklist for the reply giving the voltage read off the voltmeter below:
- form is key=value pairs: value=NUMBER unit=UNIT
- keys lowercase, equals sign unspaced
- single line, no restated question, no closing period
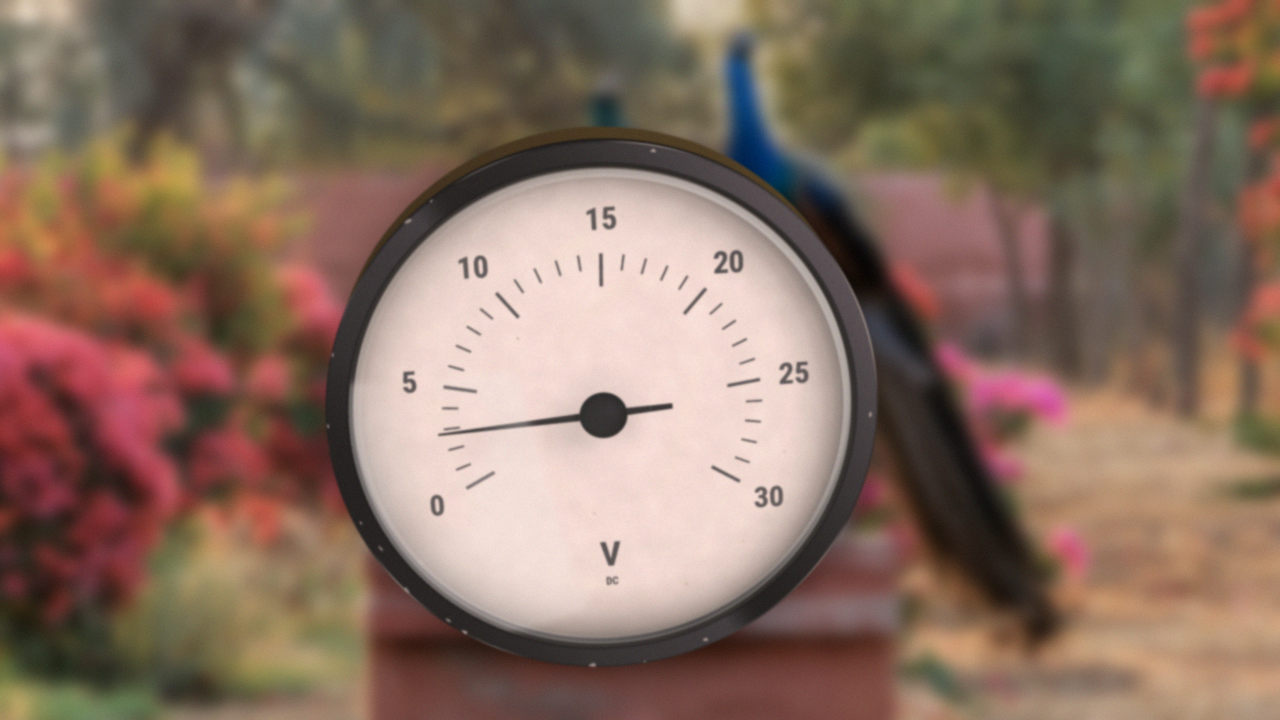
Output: value=3 unit=V
